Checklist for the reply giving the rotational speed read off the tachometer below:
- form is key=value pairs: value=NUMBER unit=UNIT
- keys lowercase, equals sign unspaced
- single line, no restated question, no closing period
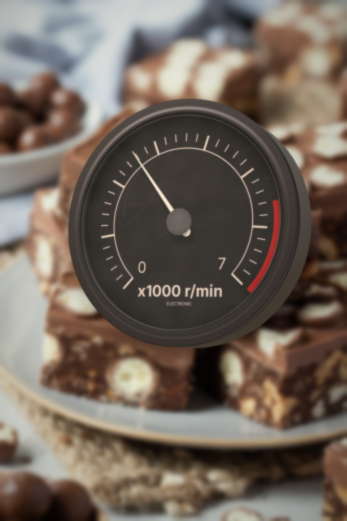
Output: value=2600 unit=rpm
